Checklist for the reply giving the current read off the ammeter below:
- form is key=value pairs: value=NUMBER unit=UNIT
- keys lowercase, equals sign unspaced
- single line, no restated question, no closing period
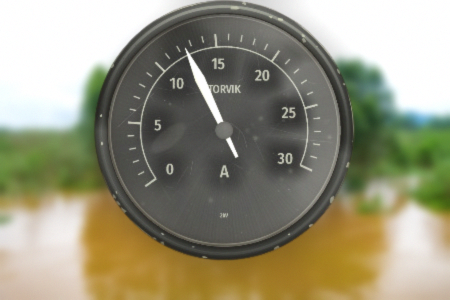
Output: value=12.5 unit=A
